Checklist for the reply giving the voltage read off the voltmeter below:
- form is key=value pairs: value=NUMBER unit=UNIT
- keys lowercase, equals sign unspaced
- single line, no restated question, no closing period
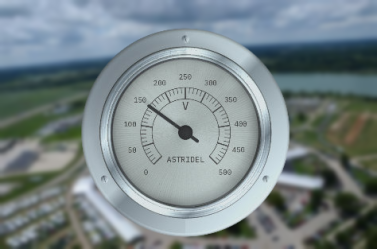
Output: value=150 unit=V
